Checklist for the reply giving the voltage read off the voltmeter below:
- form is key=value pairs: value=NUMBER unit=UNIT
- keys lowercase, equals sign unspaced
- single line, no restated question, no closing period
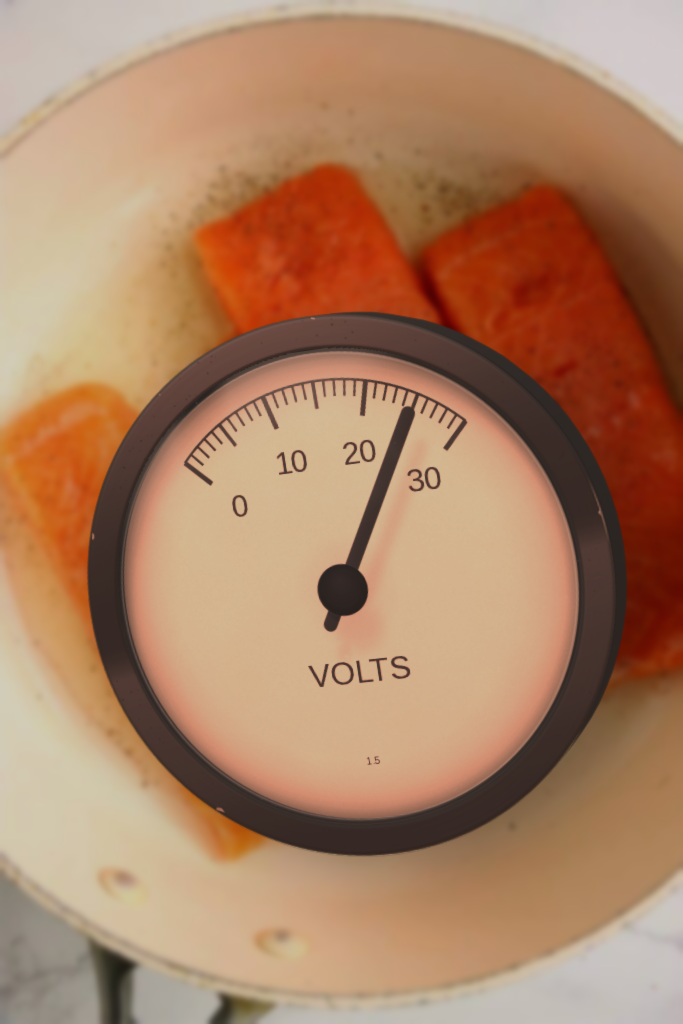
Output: value=25 unit=V
